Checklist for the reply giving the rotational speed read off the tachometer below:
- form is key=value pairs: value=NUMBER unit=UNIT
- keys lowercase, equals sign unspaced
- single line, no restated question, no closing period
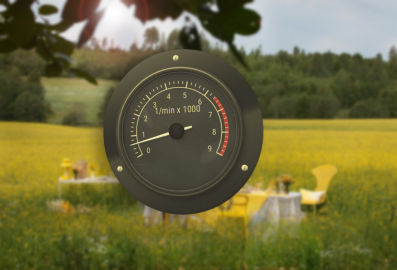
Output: value=600 unit=rpm
